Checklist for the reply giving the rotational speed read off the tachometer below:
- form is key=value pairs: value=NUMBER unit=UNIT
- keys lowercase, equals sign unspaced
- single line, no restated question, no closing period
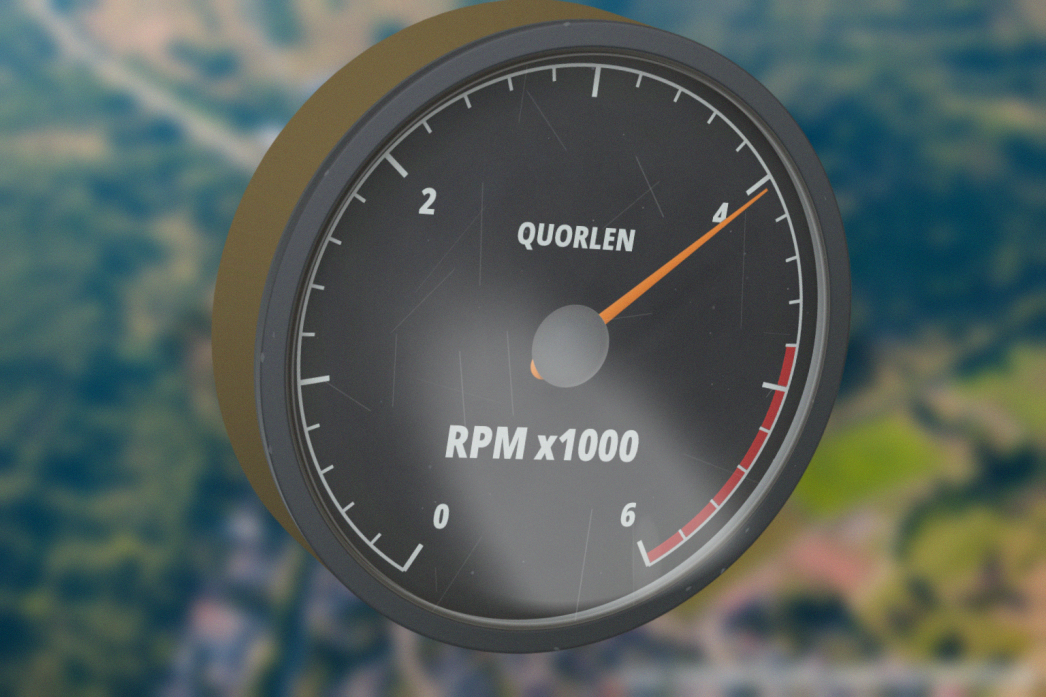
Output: value=4000 unit=rpm
